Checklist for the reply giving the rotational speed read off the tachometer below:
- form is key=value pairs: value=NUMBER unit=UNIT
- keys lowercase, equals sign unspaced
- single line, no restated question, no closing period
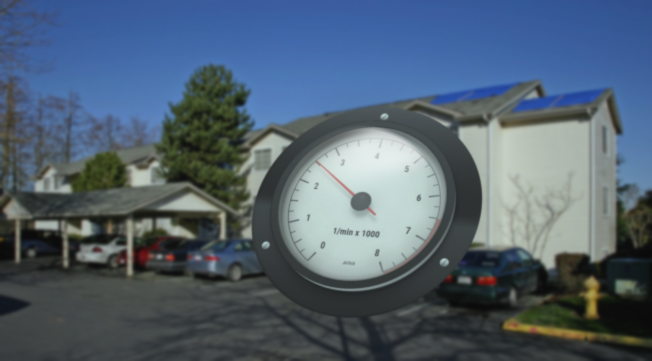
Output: value=2500 unit=rpm
